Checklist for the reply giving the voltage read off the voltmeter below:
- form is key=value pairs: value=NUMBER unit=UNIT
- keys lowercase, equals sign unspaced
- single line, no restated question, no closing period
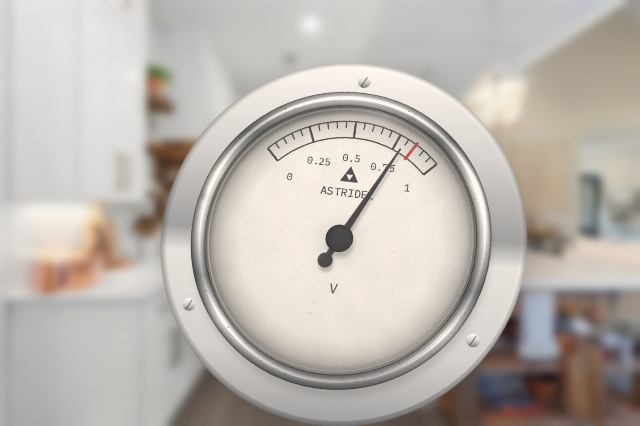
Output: value=0.8 unit=V
